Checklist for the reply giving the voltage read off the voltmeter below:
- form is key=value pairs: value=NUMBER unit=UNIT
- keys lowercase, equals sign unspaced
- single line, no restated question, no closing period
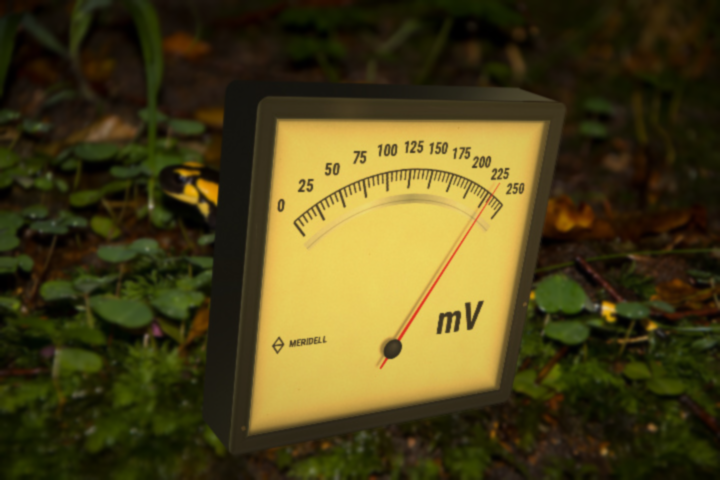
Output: value=225 unit=mV
